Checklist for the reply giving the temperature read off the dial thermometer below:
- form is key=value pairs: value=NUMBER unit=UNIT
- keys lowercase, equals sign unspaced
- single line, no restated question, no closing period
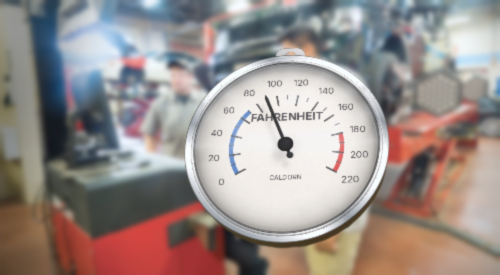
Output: value=90 unit=°F
